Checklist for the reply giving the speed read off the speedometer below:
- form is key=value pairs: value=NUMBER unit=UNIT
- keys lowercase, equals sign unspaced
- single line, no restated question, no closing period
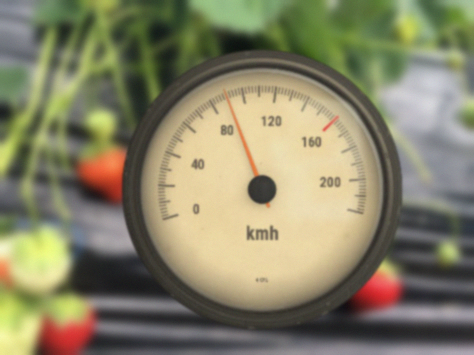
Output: value=90 unit=km/h
